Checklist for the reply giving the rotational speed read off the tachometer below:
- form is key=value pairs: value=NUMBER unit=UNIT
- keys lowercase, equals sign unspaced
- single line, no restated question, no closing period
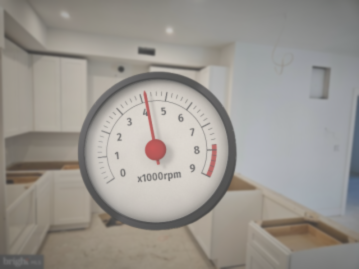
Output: value=4200 unit=rpm
